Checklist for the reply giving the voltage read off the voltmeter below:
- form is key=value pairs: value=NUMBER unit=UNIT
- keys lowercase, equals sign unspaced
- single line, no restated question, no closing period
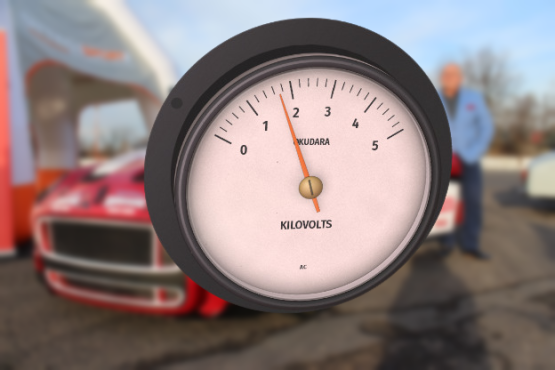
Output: value=1.7 unit=kV
